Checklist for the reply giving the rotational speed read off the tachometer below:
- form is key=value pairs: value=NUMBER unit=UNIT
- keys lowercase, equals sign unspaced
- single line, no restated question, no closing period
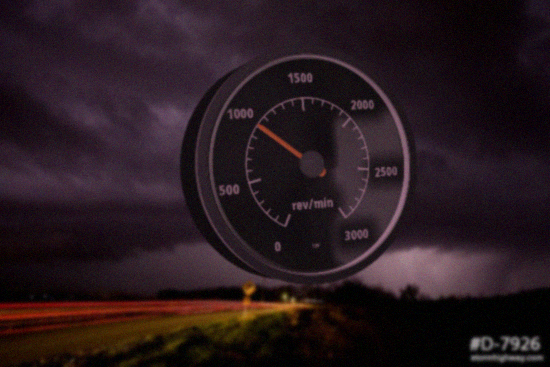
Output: value=1000 unit=rpm
